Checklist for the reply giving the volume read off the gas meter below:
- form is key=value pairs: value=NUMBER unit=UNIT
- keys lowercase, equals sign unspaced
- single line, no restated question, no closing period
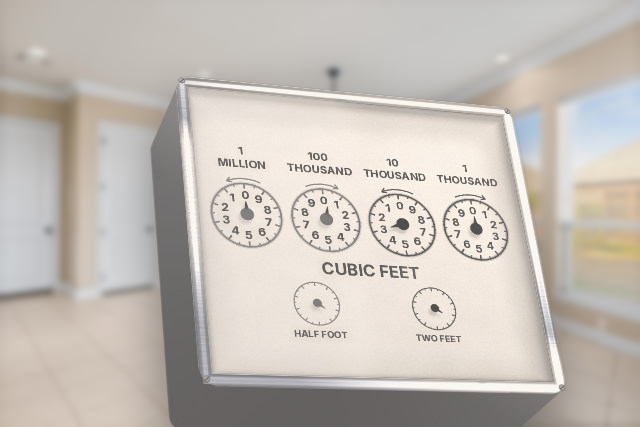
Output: value=3000 unit=ft³
